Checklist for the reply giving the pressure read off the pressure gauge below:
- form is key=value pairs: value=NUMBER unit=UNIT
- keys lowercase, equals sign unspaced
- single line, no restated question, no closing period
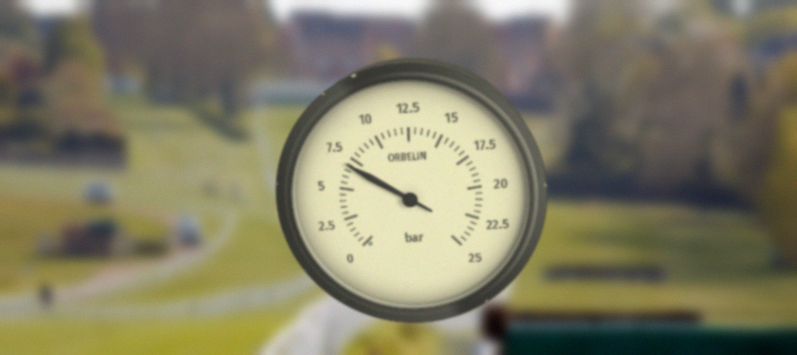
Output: value=7 unit=bar
